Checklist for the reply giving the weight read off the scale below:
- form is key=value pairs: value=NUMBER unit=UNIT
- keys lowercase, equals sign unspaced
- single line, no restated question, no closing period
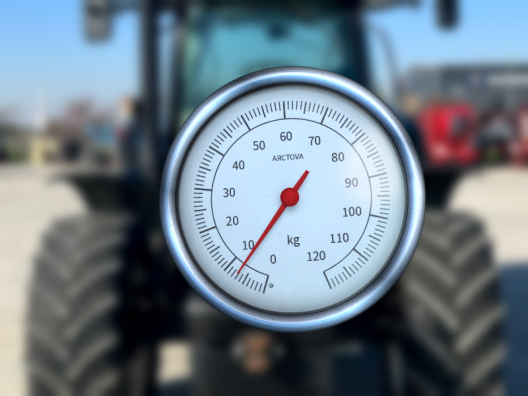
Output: value=7 unit=kg
